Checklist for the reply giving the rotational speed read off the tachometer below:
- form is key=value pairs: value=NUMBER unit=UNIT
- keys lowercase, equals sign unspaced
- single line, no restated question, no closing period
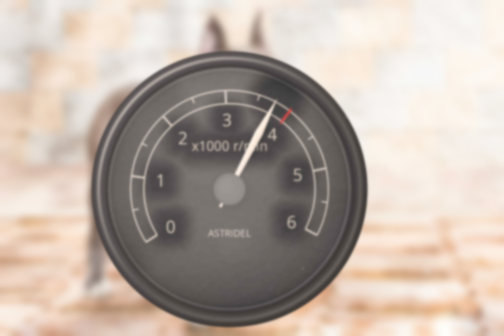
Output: value=3750 unit=rpm
